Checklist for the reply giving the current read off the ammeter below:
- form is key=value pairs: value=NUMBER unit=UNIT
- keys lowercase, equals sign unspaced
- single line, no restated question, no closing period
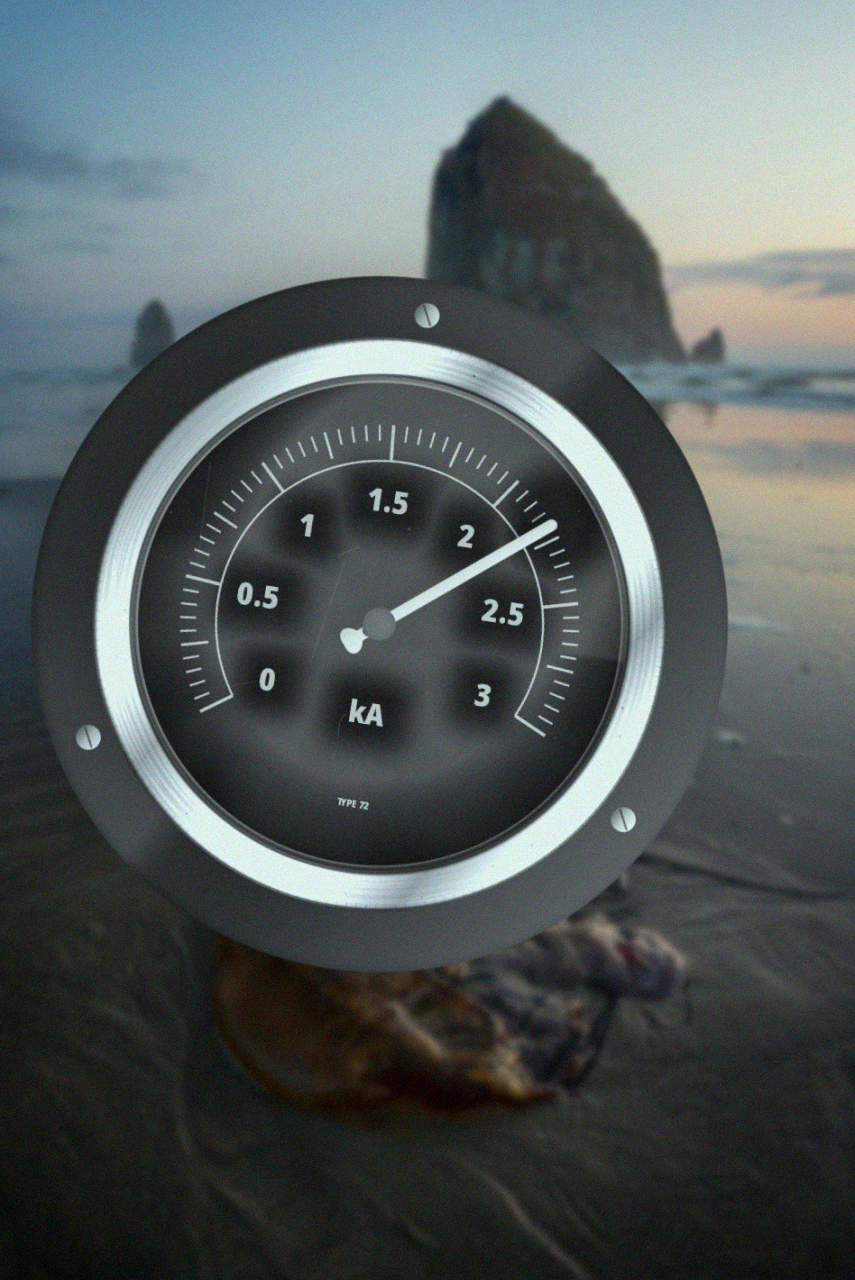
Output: value=2.2 unit=kA
